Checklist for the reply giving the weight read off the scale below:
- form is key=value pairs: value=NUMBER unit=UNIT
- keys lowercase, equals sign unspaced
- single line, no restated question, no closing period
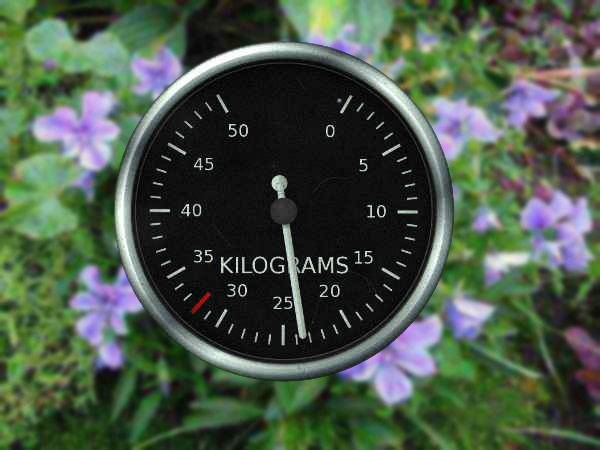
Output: value=23.5 unit=kg
